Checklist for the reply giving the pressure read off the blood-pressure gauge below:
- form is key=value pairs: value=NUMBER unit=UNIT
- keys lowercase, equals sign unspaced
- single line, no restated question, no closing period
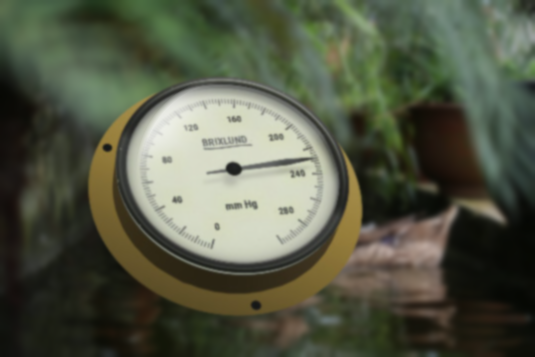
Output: value=230 unit=mmHg
